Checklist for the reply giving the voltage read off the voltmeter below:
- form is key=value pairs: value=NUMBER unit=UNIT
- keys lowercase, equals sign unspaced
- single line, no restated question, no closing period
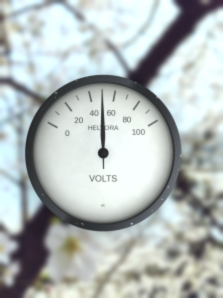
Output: value=50 unit=V
